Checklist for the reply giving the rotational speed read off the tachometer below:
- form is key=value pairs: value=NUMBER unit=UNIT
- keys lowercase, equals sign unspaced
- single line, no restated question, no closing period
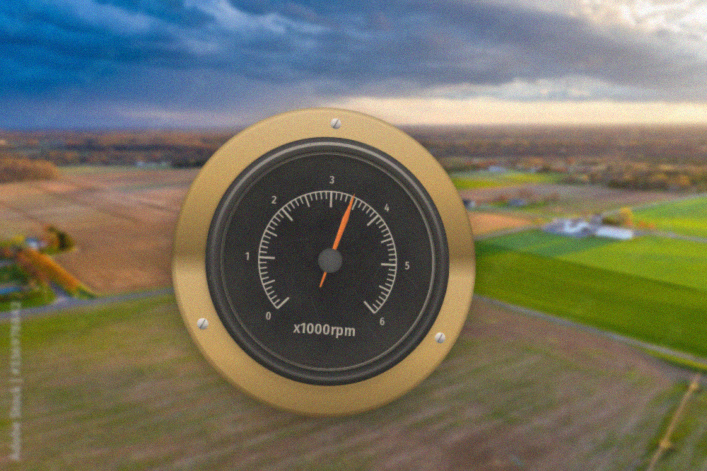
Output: value=3400 unit=rpm
